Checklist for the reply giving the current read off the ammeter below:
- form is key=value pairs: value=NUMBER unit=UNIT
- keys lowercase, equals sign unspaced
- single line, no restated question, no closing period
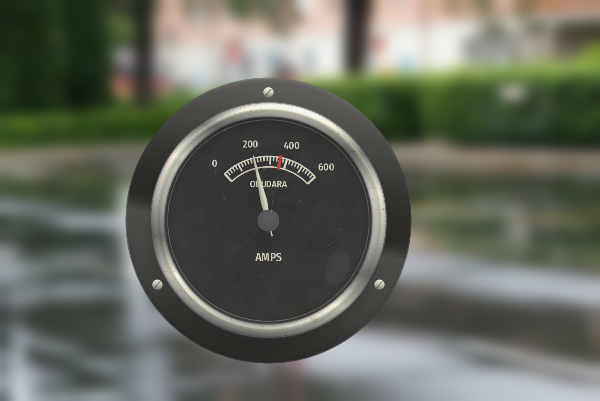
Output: value=200 unit=A
